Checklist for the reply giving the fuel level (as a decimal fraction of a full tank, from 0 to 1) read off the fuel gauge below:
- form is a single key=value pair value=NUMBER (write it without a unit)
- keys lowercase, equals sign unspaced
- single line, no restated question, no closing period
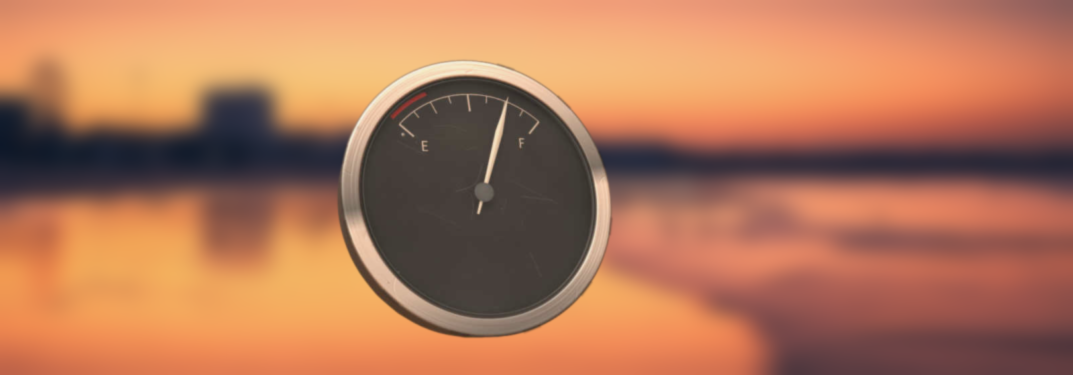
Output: value=0.75
